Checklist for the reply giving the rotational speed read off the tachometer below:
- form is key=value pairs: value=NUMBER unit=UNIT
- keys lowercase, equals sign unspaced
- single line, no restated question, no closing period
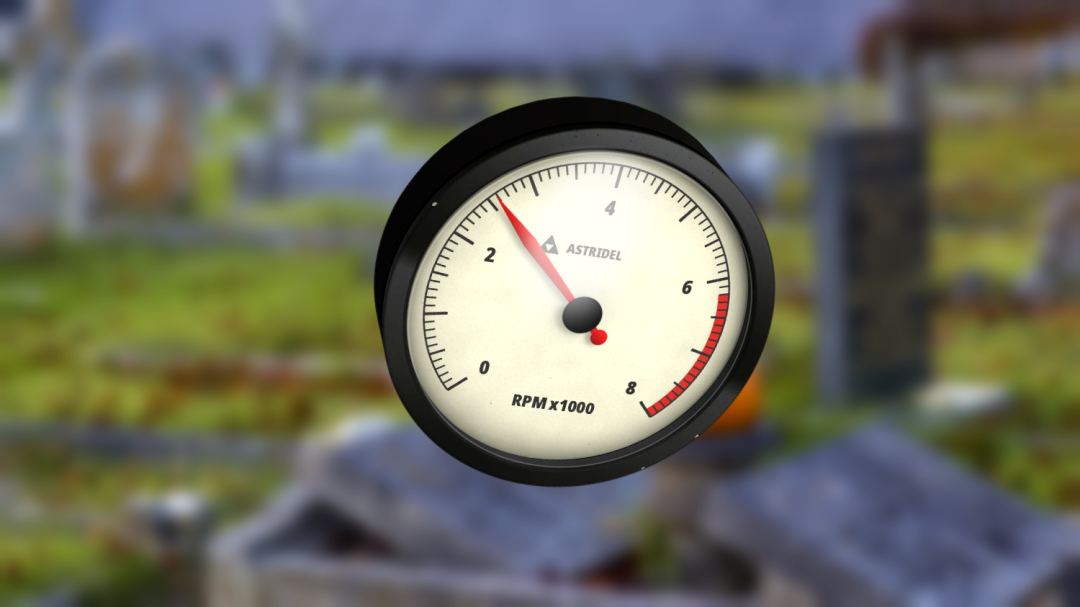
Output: value=2600 unit=rpm
